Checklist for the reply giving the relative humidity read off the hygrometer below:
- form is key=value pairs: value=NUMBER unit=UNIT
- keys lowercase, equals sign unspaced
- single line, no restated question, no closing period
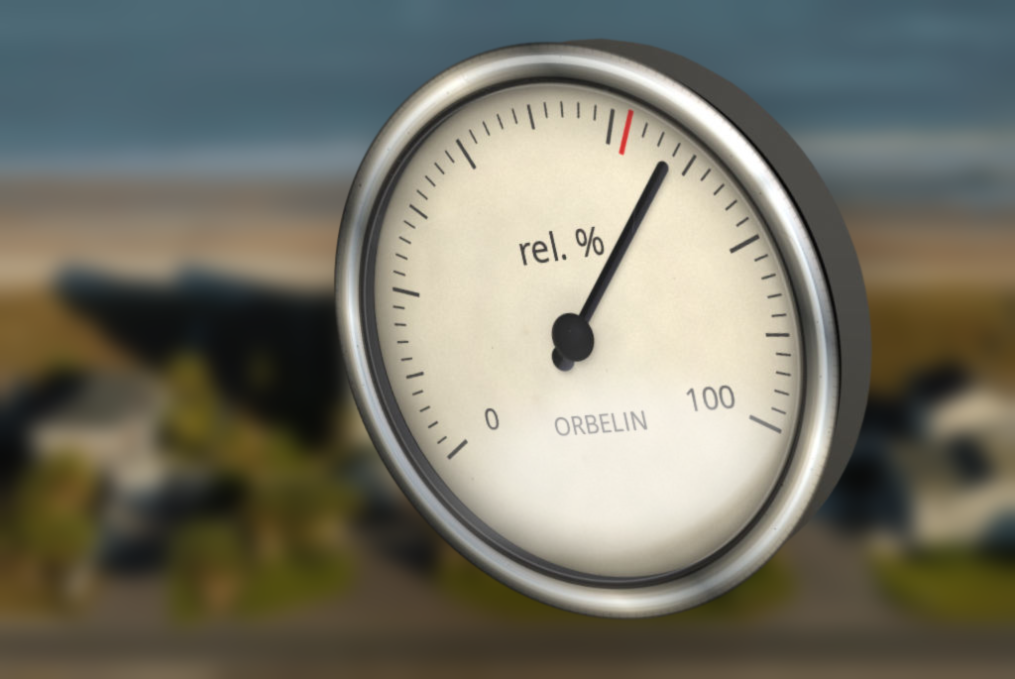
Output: value=68 unit=%
